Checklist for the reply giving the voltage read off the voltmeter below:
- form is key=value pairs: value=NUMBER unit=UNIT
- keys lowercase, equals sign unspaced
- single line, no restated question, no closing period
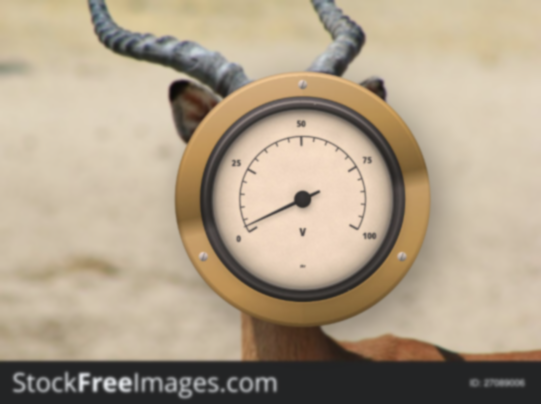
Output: value=2.5 unit=V
